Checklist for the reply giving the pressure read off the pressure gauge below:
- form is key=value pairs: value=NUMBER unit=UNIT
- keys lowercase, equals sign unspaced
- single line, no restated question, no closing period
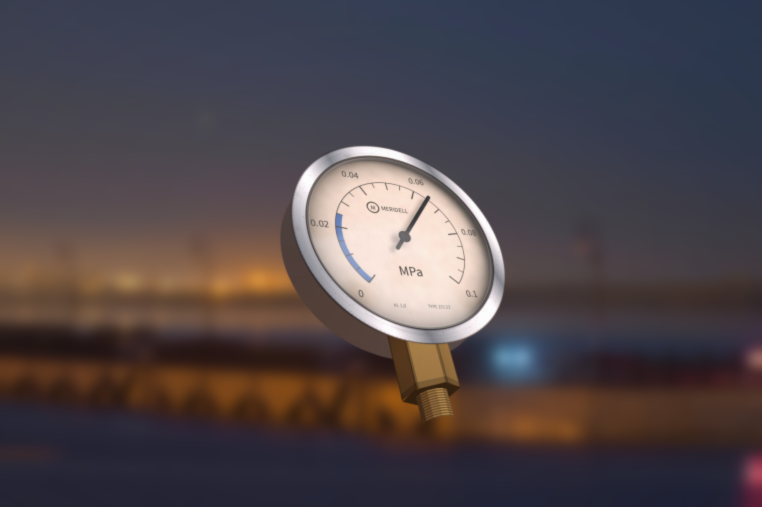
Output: value=0.065 unit=MPa
